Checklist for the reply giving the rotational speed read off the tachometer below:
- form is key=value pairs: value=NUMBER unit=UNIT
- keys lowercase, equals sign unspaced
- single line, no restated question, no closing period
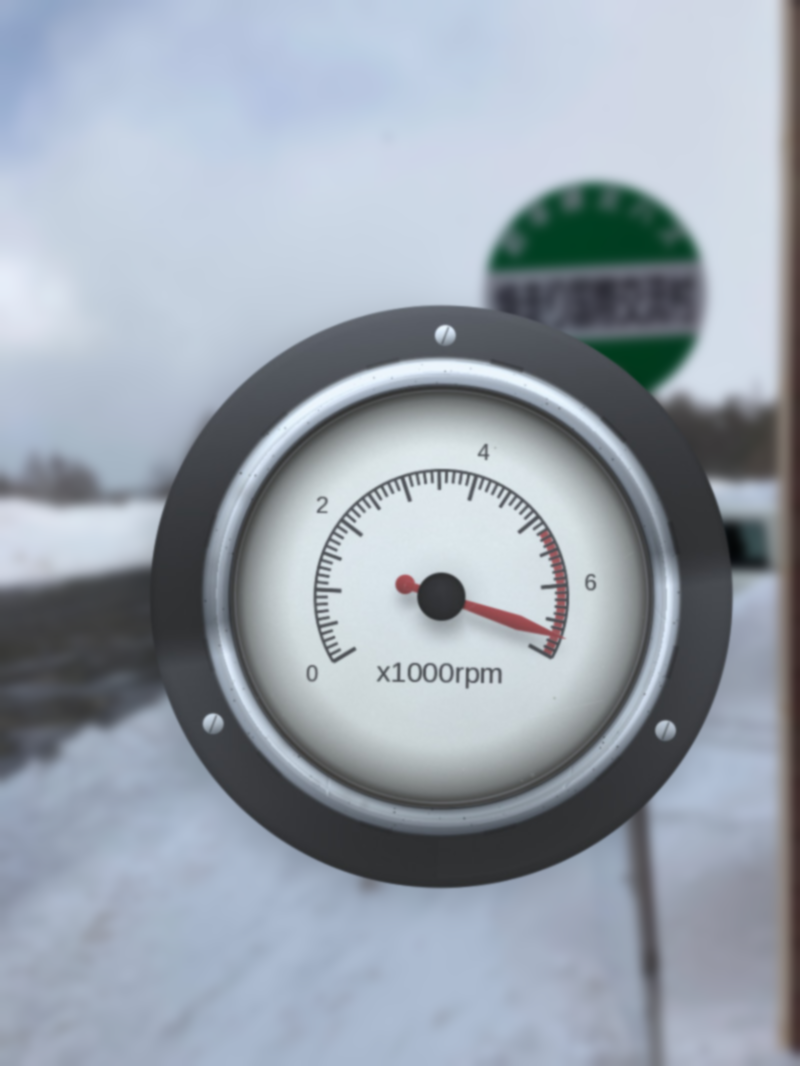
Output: value=6700 unit=rpm
